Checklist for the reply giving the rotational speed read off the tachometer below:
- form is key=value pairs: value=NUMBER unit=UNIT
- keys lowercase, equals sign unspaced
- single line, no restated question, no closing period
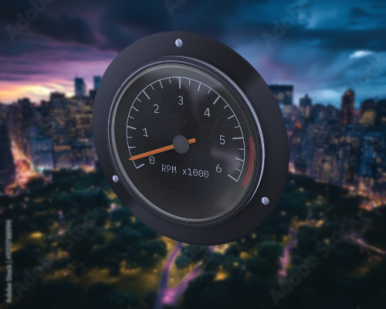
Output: value=250 unit=rpm
